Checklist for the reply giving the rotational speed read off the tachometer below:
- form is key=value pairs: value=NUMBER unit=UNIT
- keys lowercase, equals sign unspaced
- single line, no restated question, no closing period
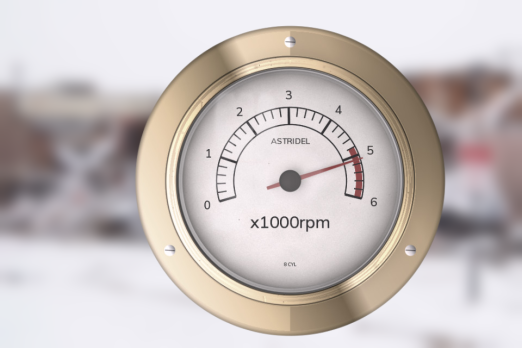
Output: value=5100 unit=rpm
